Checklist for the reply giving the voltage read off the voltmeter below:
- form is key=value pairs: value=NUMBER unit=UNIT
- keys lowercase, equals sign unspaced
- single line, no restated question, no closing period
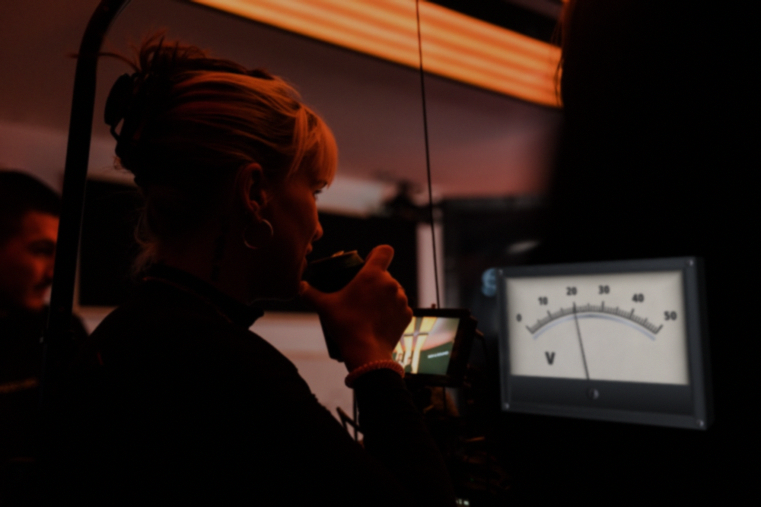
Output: value=20 unit=V
